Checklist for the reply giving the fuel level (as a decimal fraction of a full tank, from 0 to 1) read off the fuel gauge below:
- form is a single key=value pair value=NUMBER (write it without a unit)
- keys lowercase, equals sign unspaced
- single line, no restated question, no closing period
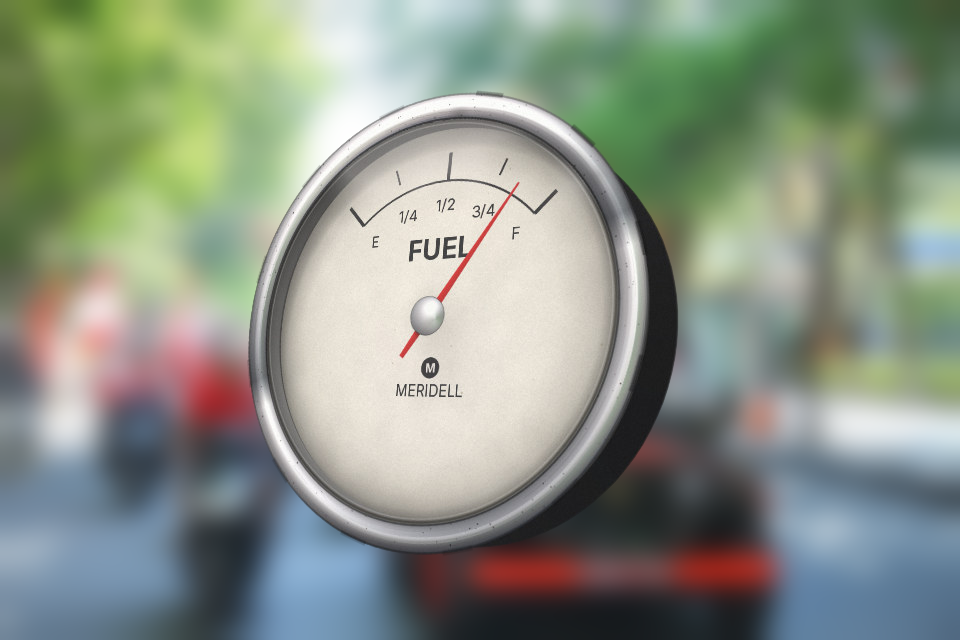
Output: value=0.875
